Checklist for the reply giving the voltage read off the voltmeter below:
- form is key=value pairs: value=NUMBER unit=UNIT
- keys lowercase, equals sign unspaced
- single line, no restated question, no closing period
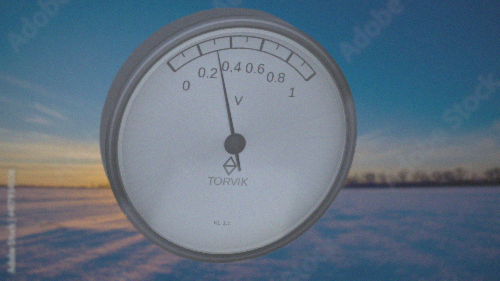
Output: value=0.3 unit=V
